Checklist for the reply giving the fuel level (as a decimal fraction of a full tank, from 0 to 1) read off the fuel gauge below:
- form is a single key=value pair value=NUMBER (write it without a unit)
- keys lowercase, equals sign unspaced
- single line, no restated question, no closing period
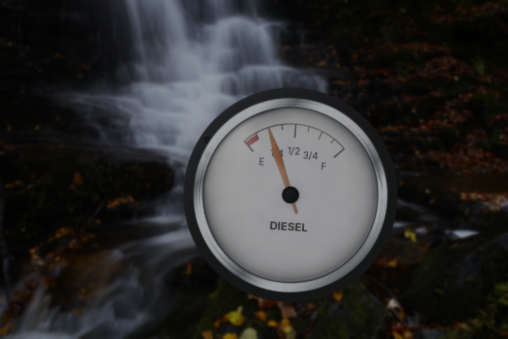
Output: value=0.25
